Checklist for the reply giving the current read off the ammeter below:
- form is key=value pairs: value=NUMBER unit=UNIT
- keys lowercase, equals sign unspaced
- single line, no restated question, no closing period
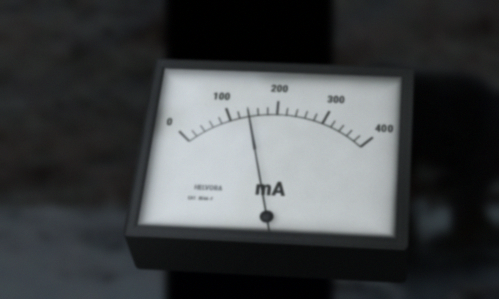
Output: value=140 unit=mA
